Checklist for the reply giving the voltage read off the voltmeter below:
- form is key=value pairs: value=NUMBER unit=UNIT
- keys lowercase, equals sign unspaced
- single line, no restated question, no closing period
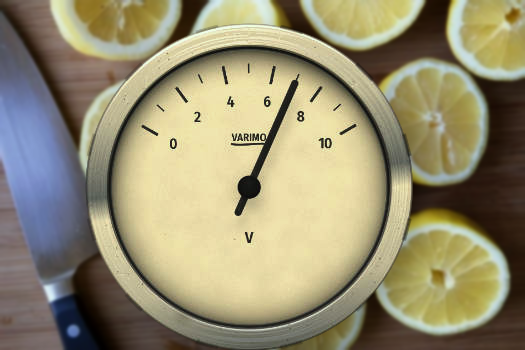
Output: value=7 unit=V
